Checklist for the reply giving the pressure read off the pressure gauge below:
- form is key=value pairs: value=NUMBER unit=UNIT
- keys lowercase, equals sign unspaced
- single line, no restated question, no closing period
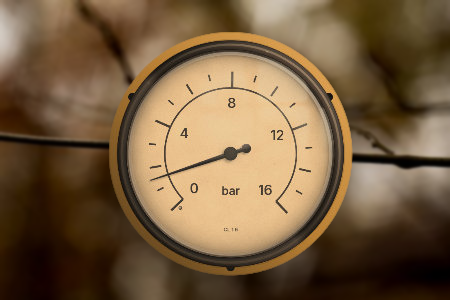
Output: value=1.5 unit=bar
